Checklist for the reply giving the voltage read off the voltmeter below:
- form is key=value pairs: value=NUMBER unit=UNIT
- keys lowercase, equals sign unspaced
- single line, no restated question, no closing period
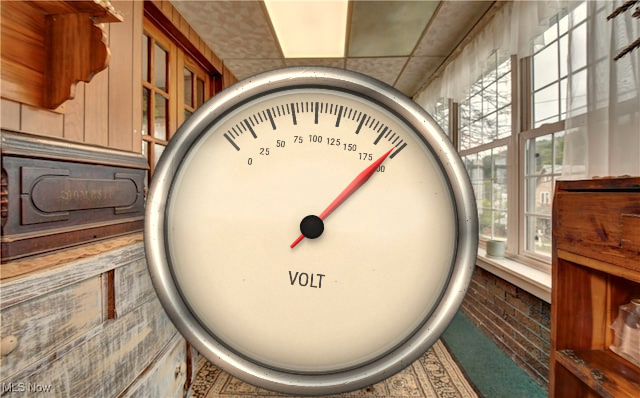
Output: value=195 unit=V
